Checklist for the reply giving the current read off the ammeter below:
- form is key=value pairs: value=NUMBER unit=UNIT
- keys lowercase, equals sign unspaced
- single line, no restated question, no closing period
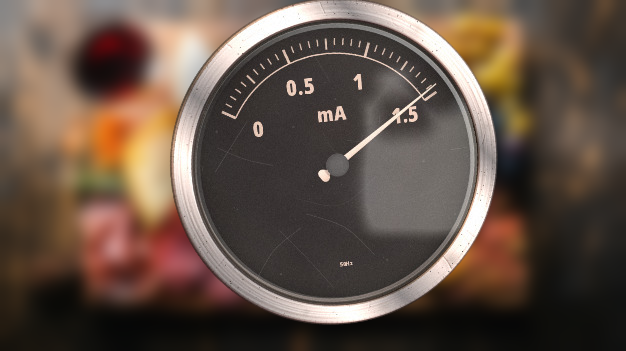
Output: value=1.45 unit=mA
